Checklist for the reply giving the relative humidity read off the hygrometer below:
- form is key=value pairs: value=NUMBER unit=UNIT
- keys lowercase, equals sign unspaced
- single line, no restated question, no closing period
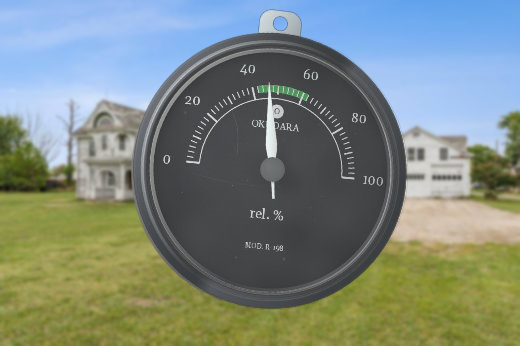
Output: value=46 unit=%
